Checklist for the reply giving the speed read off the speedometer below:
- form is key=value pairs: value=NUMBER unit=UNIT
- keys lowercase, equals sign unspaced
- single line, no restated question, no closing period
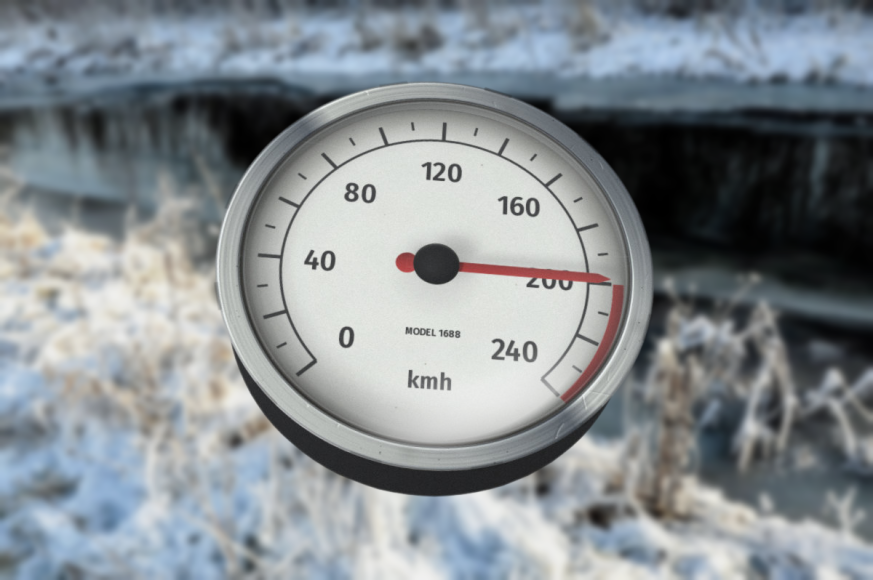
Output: value=200 unit=km/h
